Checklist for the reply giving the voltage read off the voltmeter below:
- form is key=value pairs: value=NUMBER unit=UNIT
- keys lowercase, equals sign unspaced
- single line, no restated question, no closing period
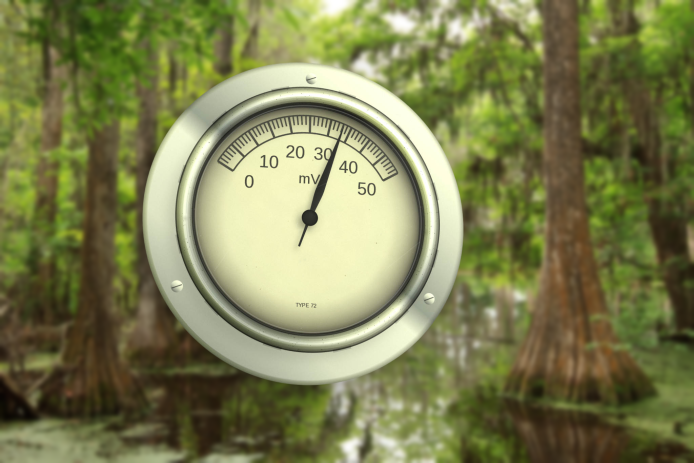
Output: value=33 unit=mV
